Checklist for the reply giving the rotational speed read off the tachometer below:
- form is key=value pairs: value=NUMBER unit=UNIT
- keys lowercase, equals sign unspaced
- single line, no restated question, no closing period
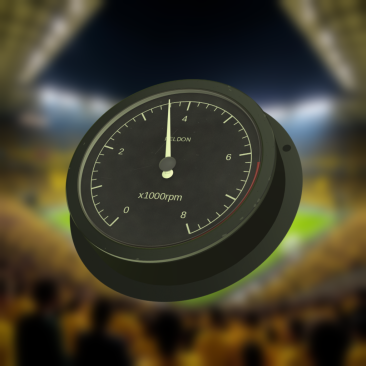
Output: value=3600 unit=rpm
